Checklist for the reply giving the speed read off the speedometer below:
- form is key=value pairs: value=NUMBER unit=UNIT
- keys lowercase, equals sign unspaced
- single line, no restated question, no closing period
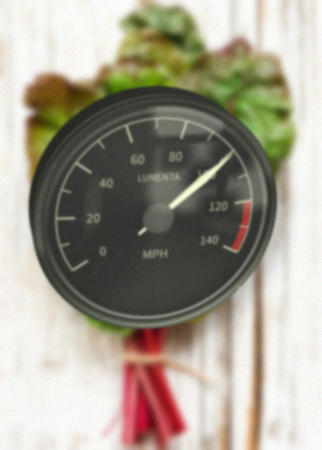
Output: value=100 unit=mph
